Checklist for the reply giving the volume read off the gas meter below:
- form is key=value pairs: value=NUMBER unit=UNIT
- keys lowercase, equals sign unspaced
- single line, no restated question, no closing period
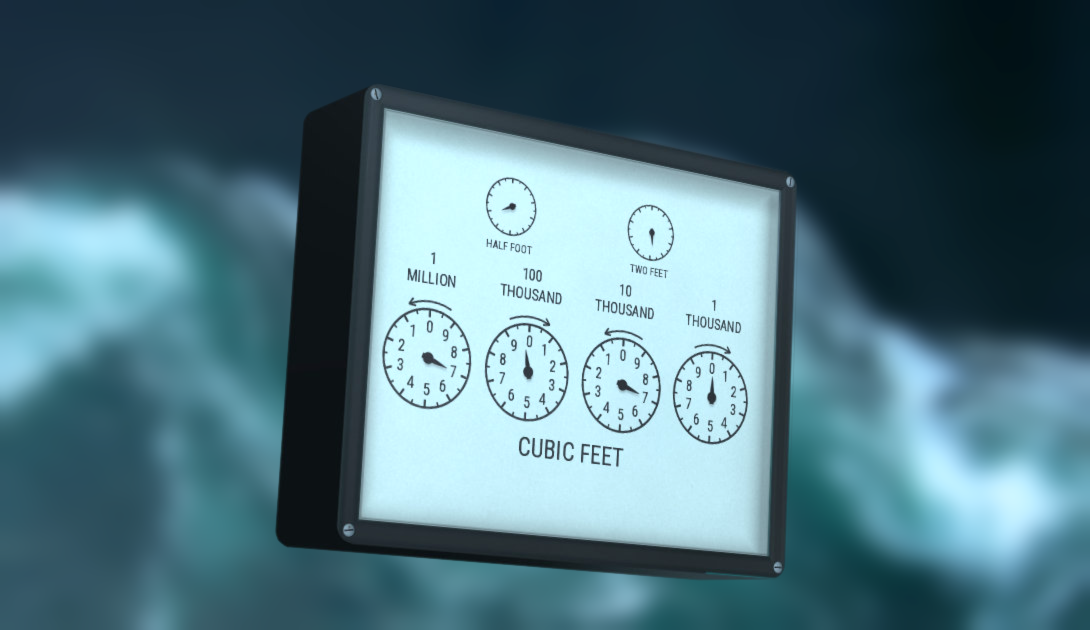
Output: value=697000 unit=ft³
